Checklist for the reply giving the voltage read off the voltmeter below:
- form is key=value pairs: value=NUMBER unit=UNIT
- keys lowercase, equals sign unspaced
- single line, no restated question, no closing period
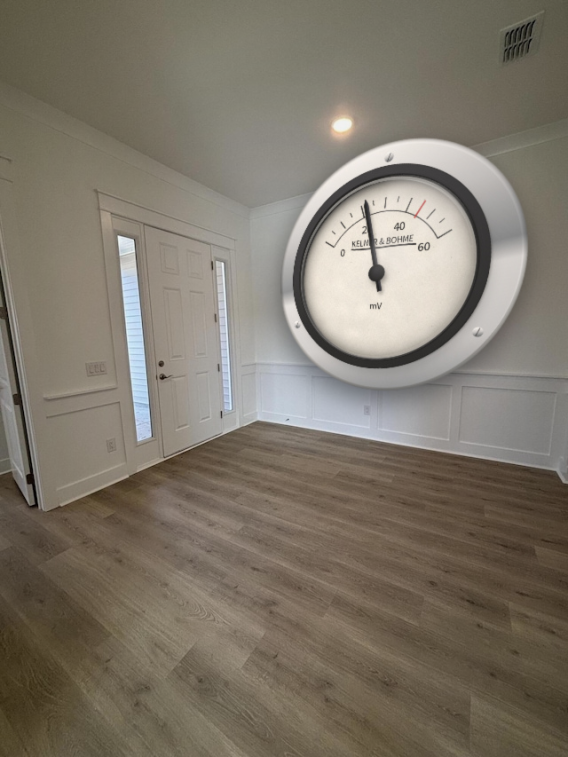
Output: value=22.5 unit=mV
